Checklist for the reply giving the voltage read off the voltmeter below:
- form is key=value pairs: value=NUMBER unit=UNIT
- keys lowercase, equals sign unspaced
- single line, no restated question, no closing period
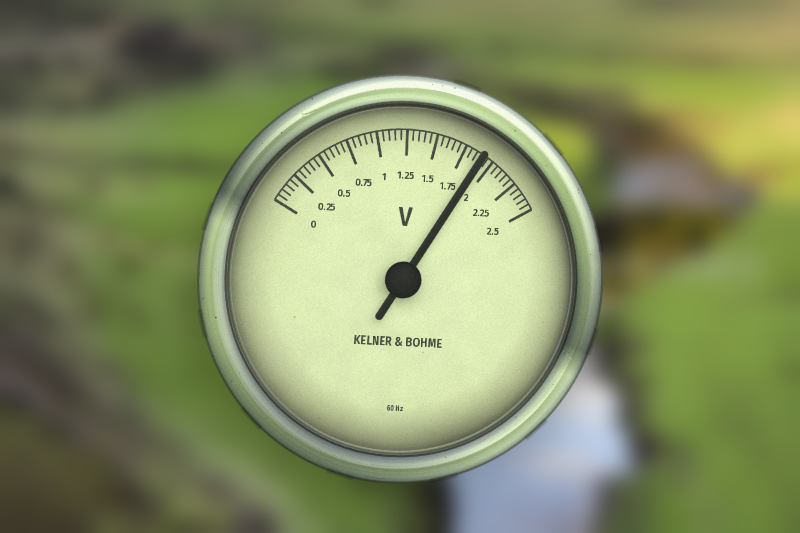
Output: value=1.9 unit=V
